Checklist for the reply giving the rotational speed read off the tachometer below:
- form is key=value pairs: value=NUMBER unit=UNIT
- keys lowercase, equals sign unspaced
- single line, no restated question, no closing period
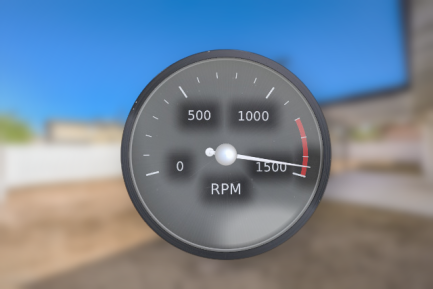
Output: value=1450 unit=rpm
